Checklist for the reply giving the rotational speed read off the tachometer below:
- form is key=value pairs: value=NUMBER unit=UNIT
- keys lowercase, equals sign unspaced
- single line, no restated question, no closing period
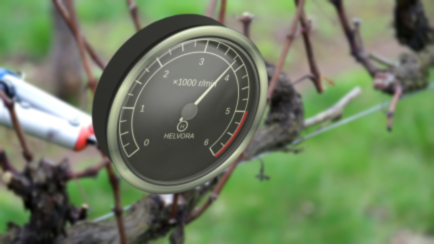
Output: value=3750 unit=rpm
